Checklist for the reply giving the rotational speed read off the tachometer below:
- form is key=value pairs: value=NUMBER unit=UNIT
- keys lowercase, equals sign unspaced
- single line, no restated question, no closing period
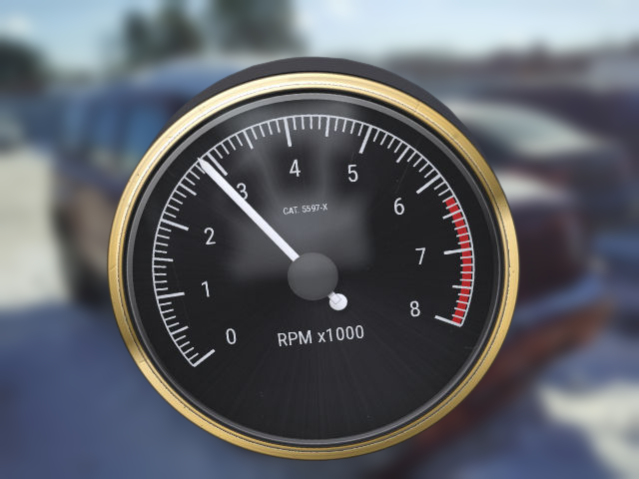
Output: value=2900 unit=rpm
